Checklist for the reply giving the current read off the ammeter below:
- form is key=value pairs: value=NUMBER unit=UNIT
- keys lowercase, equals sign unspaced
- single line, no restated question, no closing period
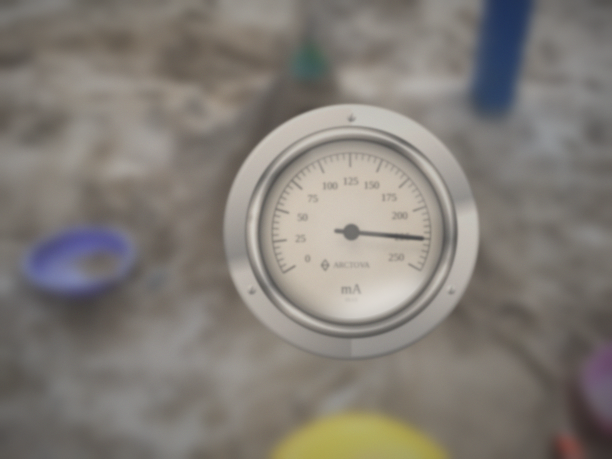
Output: value=225 unit=mA
